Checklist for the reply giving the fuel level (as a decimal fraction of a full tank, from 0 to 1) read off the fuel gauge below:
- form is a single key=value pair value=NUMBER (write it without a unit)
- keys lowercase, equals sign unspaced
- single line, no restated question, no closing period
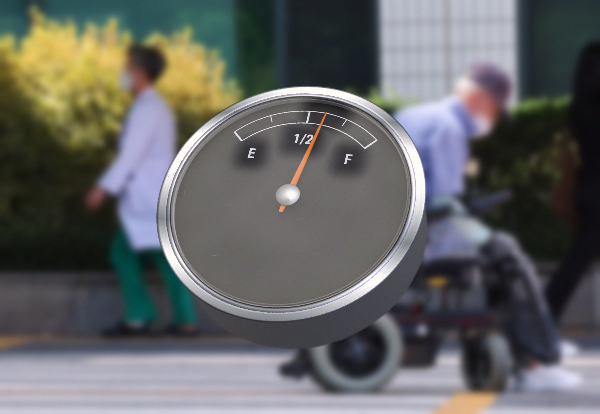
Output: value=0.625
